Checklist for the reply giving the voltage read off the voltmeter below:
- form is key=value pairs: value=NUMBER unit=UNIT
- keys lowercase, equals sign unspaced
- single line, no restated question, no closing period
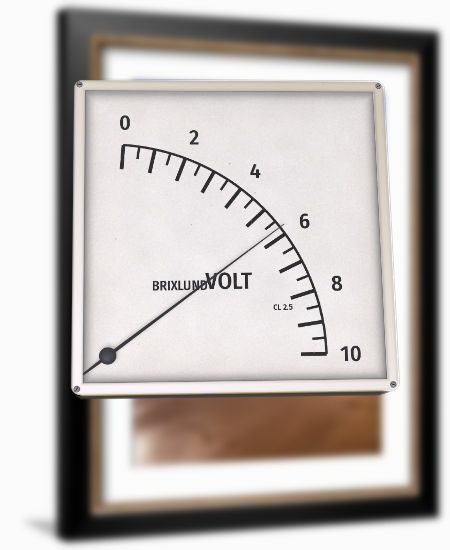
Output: value=5.75 unit=V
